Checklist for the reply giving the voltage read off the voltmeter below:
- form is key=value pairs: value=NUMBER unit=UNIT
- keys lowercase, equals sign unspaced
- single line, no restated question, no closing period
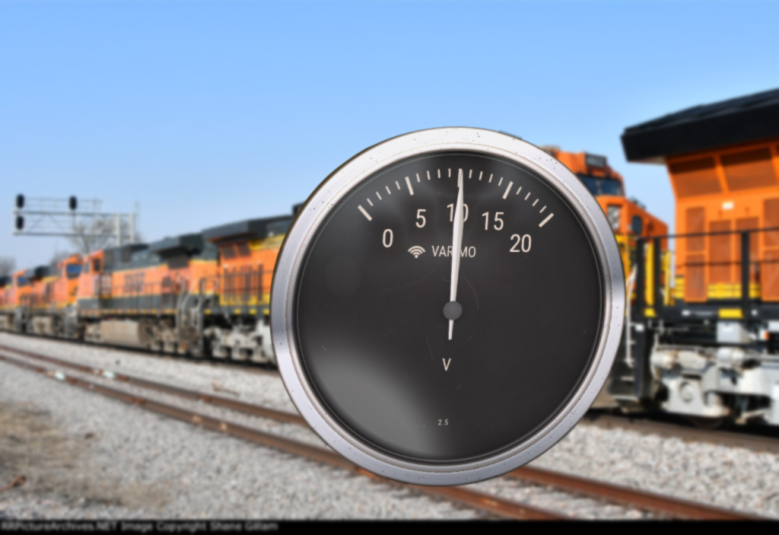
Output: value=10 unit=V
